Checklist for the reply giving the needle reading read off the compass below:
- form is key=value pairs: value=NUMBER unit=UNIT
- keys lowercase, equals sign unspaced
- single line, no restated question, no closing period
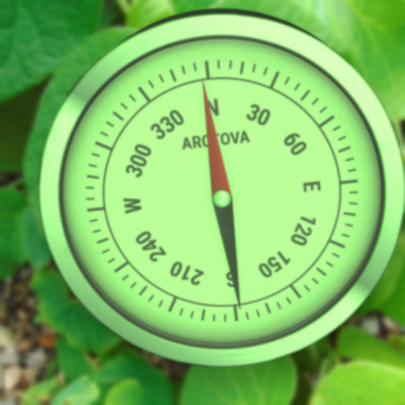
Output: value=357.5 unit=°
